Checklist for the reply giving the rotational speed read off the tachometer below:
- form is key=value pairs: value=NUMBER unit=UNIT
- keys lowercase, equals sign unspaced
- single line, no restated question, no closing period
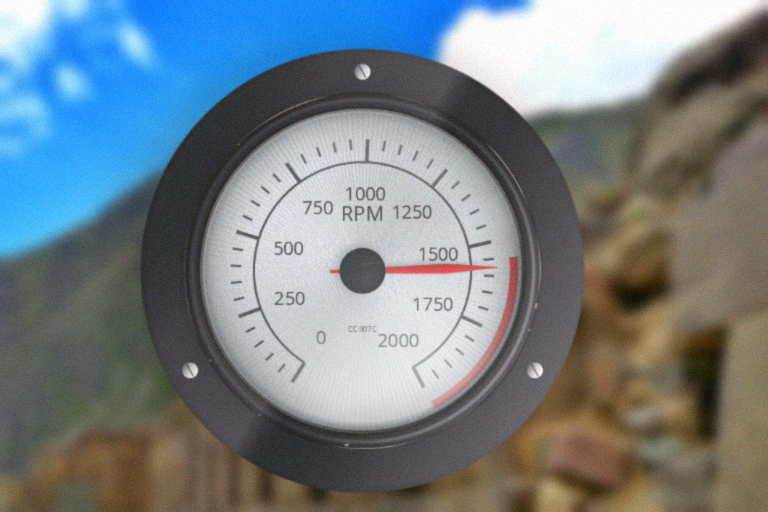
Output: value=1575 unit=rpm
